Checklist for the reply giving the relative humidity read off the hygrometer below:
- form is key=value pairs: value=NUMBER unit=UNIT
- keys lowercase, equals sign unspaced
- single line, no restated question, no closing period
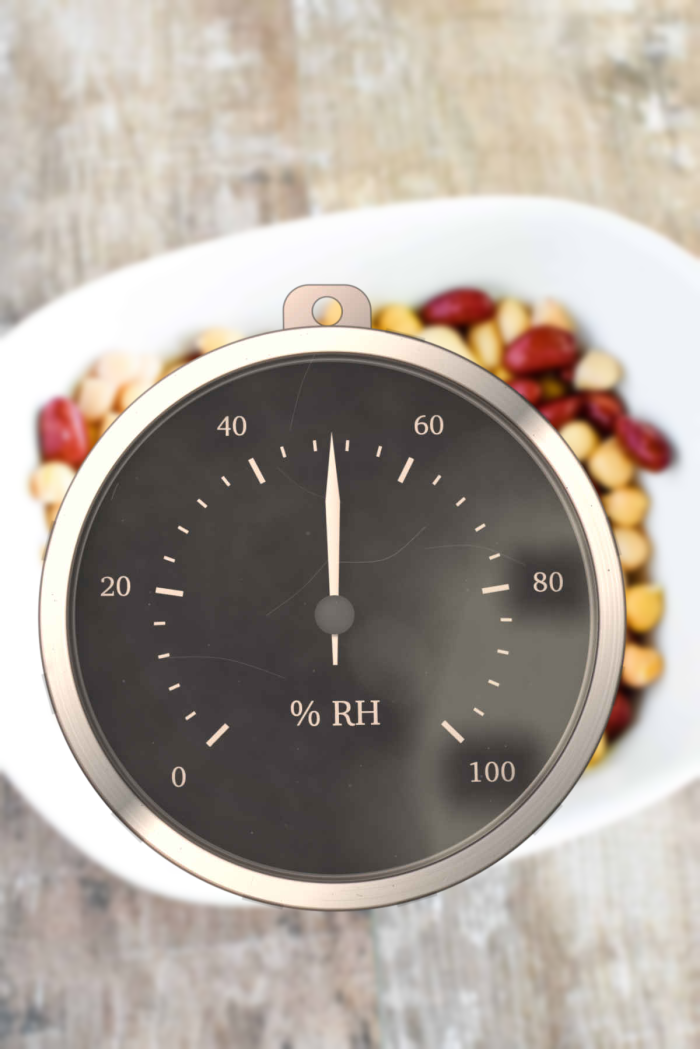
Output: value=50 unit=%
